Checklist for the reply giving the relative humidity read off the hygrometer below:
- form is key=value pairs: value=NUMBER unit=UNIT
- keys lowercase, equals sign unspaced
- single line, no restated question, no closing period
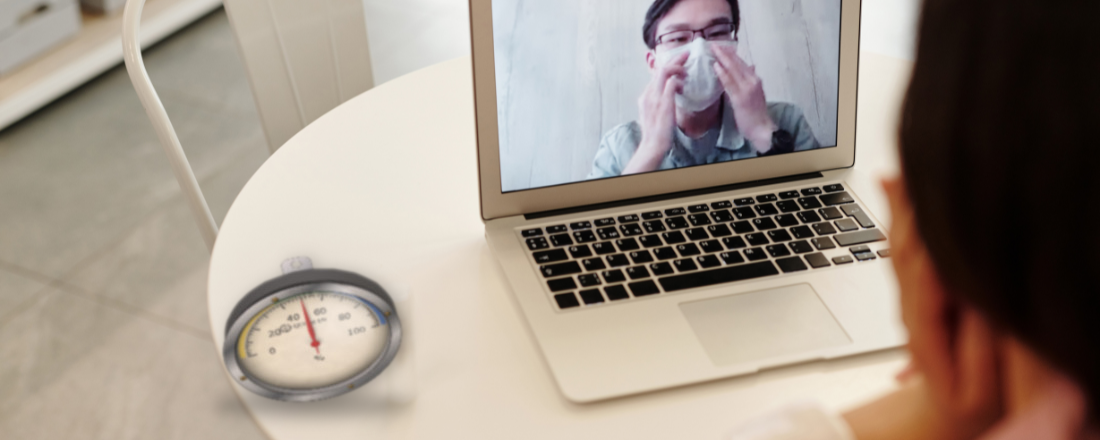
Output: value=50 unit=%
